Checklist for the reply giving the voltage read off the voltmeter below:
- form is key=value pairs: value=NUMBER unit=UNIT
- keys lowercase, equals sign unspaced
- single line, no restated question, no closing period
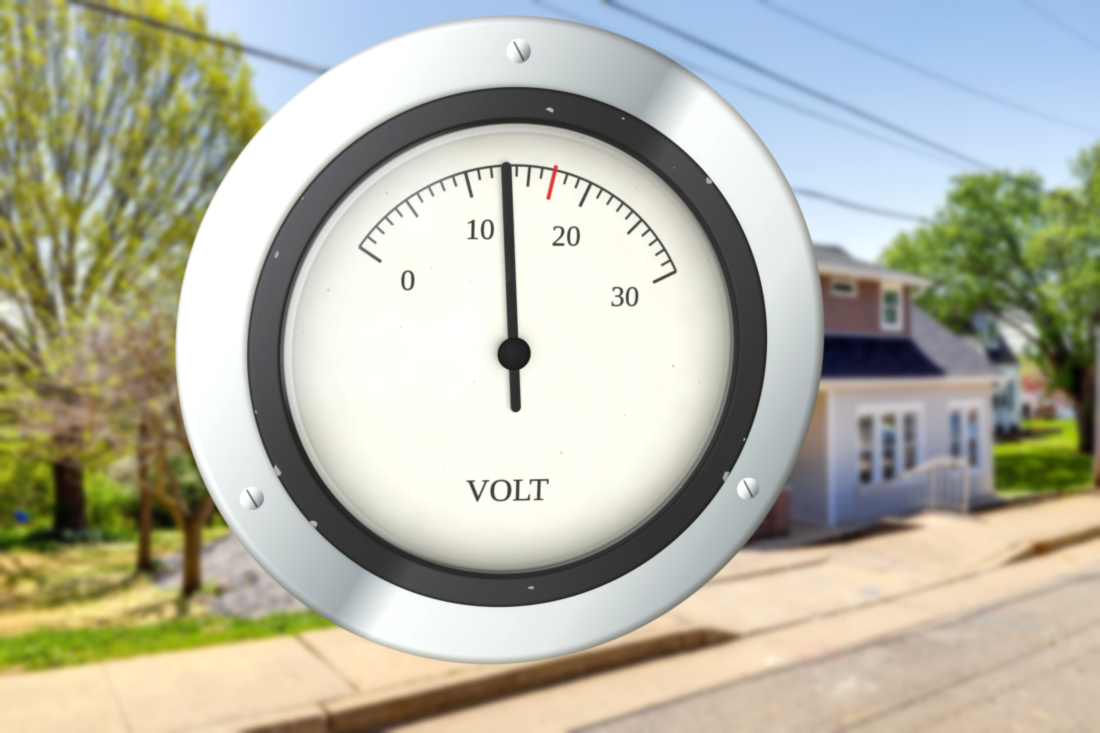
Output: value=13 unit=V
